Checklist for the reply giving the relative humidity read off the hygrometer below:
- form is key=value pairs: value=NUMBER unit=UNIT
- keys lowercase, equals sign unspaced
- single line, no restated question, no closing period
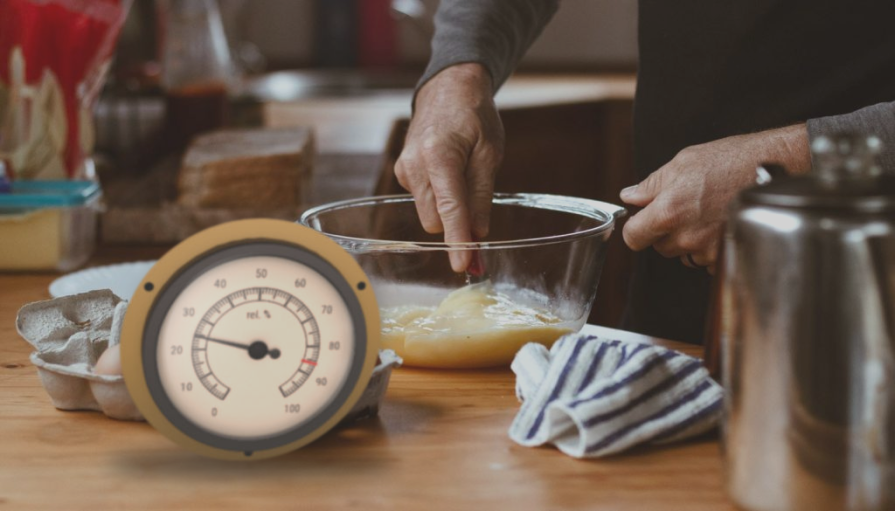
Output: value=25 unit=%
